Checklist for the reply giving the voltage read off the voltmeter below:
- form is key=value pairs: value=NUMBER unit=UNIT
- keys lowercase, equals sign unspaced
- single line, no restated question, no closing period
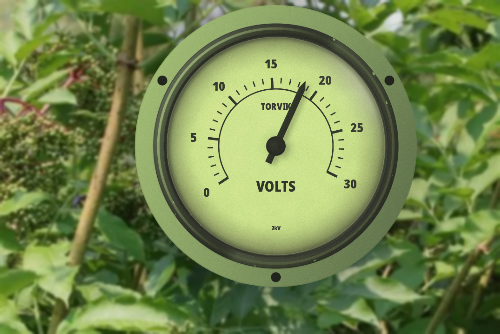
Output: value=18.5 unit=V
